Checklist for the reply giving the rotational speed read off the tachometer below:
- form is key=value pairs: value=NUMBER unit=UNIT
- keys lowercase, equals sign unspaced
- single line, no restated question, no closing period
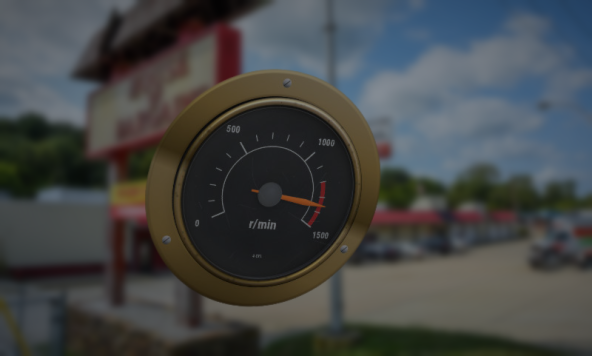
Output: value=1350 unit=rpm
